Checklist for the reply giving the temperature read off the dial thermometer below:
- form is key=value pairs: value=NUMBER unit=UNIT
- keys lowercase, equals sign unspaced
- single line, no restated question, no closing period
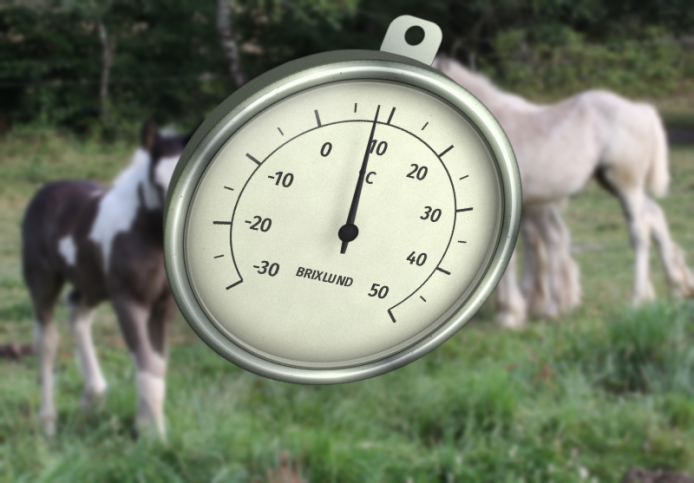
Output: value=7.5 unit=°C
